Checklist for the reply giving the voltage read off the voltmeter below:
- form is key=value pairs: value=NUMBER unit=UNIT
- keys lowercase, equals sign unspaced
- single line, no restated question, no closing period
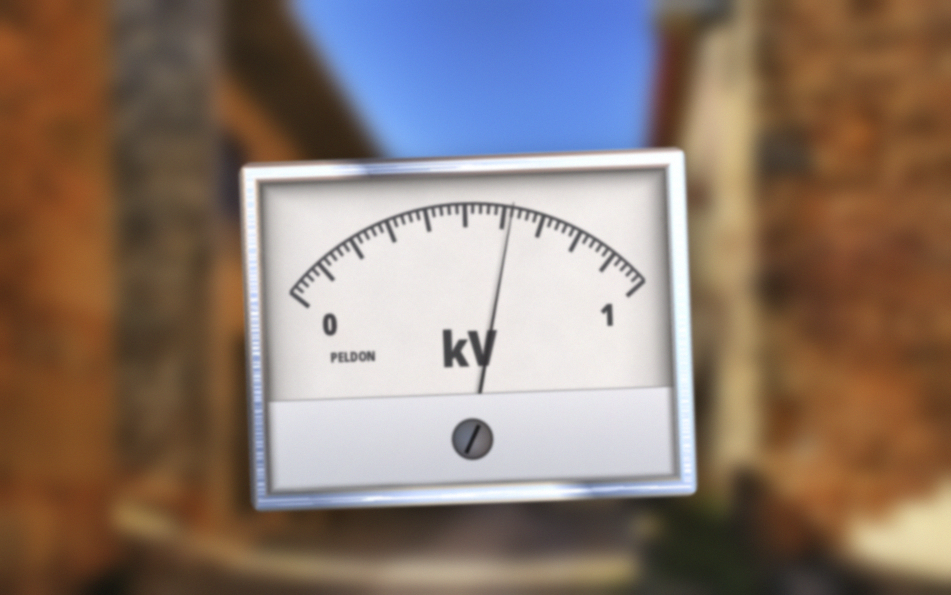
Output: value=0.62 unit=kV
